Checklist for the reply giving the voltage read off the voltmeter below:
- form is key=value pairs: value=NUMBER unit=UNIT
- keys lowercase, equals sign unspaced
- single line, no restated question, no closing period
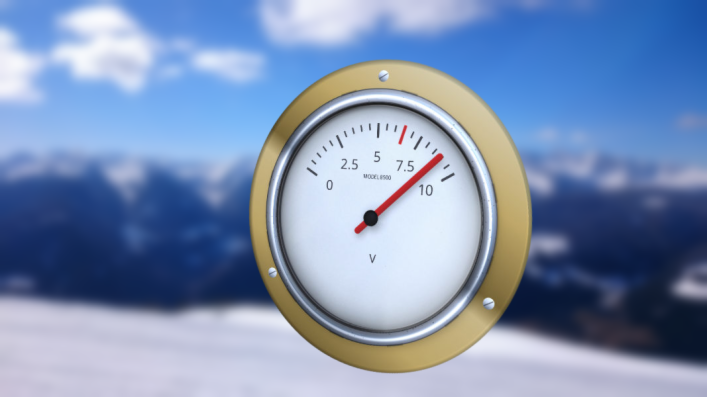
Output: value=9 unit=V
